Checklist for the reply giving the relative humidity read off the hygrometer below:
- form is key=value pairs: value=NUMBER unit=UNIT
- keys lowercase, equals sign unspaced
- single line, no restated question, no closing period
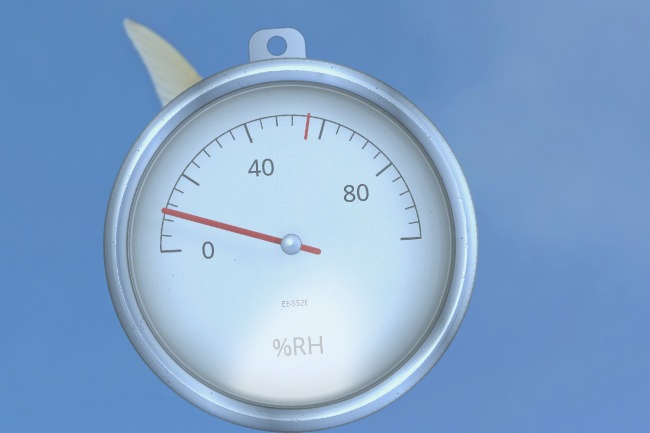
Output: value=10 unit=%
